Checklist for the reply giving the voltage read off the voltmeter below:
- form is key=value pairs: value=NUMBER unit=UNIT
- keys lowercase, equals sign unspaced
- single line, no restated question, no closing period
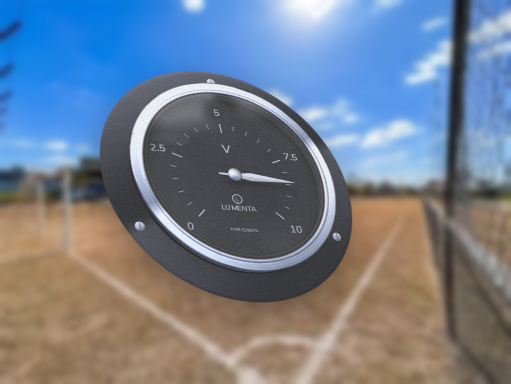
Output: value=8.5 unit=V
